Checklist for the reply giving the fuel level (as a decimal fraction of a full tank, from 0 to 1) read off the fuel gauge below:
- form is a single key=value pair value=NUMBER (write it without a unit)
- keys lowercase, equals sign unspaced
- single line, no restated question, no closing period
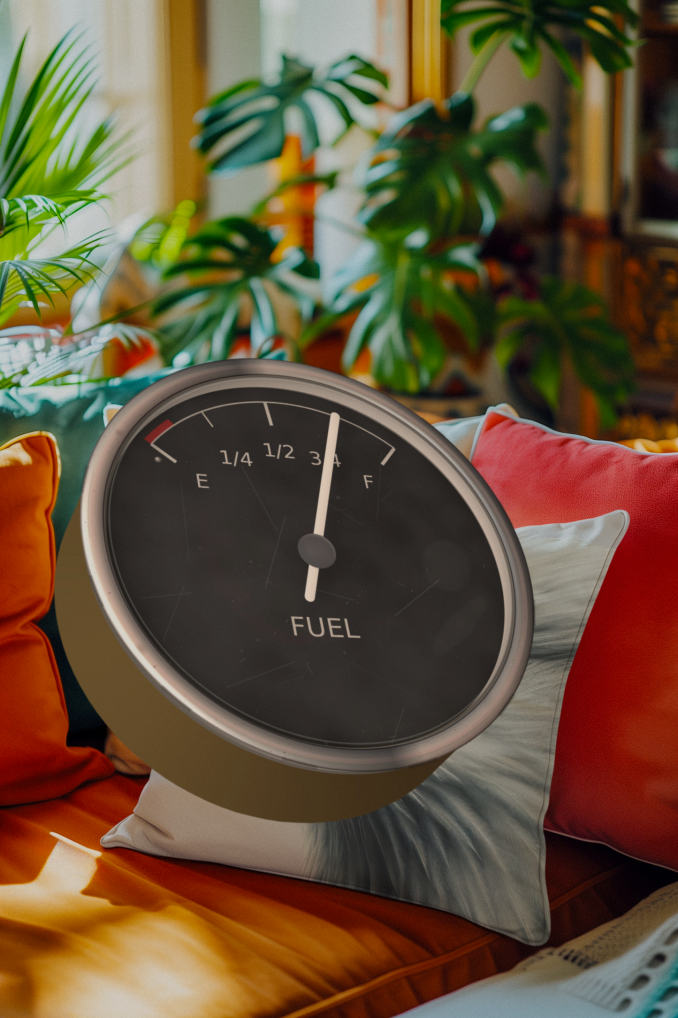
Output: value=0.75
